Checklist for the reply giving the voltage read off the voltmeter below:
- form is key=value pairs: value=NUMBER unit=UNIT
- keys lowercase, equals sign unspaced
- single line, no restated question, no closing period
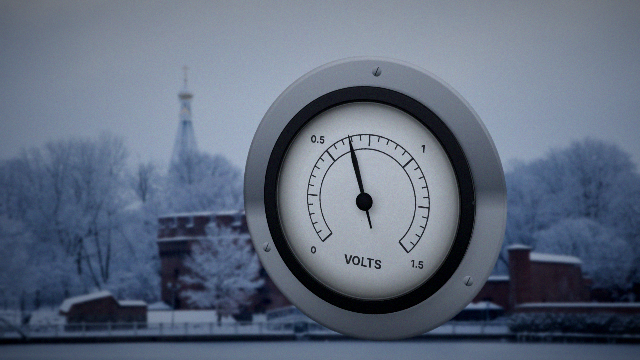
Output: value=0.65 unit=V
